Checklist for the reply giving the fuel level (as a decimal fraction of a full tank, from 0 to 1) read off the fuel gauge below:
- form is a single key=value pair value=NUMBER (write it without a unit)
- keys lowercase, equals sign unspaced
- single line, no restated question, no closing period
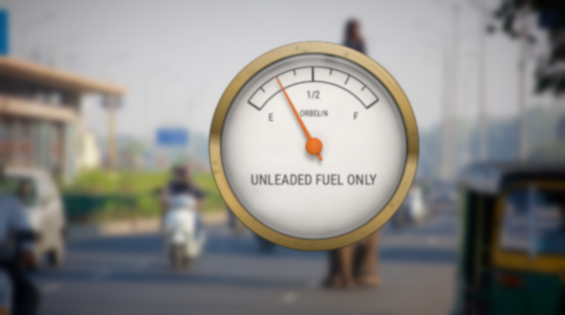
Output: value=0.25
